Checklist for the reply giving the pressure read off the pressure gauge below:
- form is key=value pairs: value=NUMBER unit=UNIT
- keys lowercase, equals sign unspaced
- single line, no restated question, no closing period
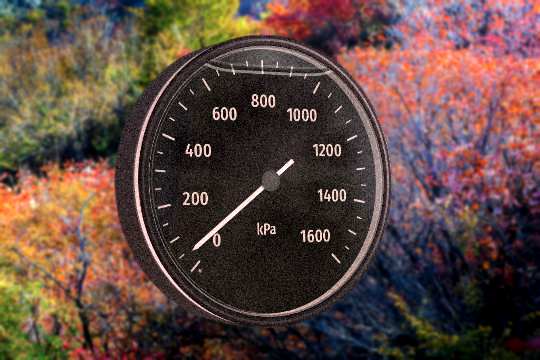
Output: value=50 unit=kPa
